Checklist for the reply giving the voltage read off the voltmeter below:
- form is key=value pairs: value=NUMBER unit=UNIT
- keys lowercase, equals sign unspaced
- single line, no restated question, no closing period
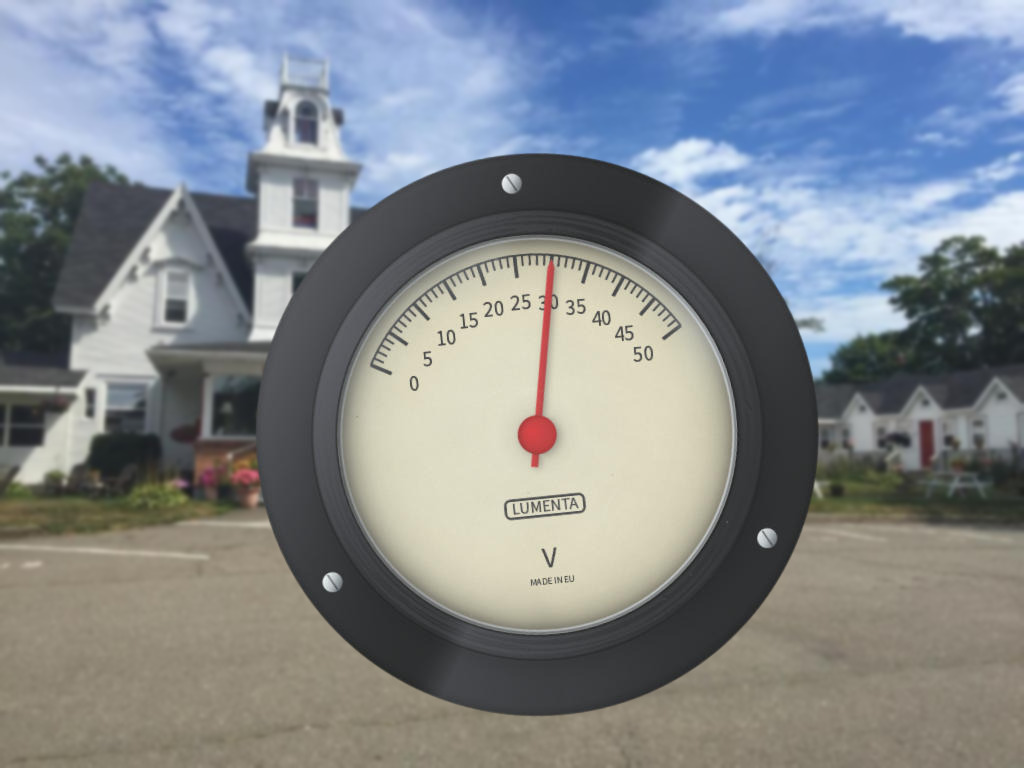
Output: value=30 unit=V
